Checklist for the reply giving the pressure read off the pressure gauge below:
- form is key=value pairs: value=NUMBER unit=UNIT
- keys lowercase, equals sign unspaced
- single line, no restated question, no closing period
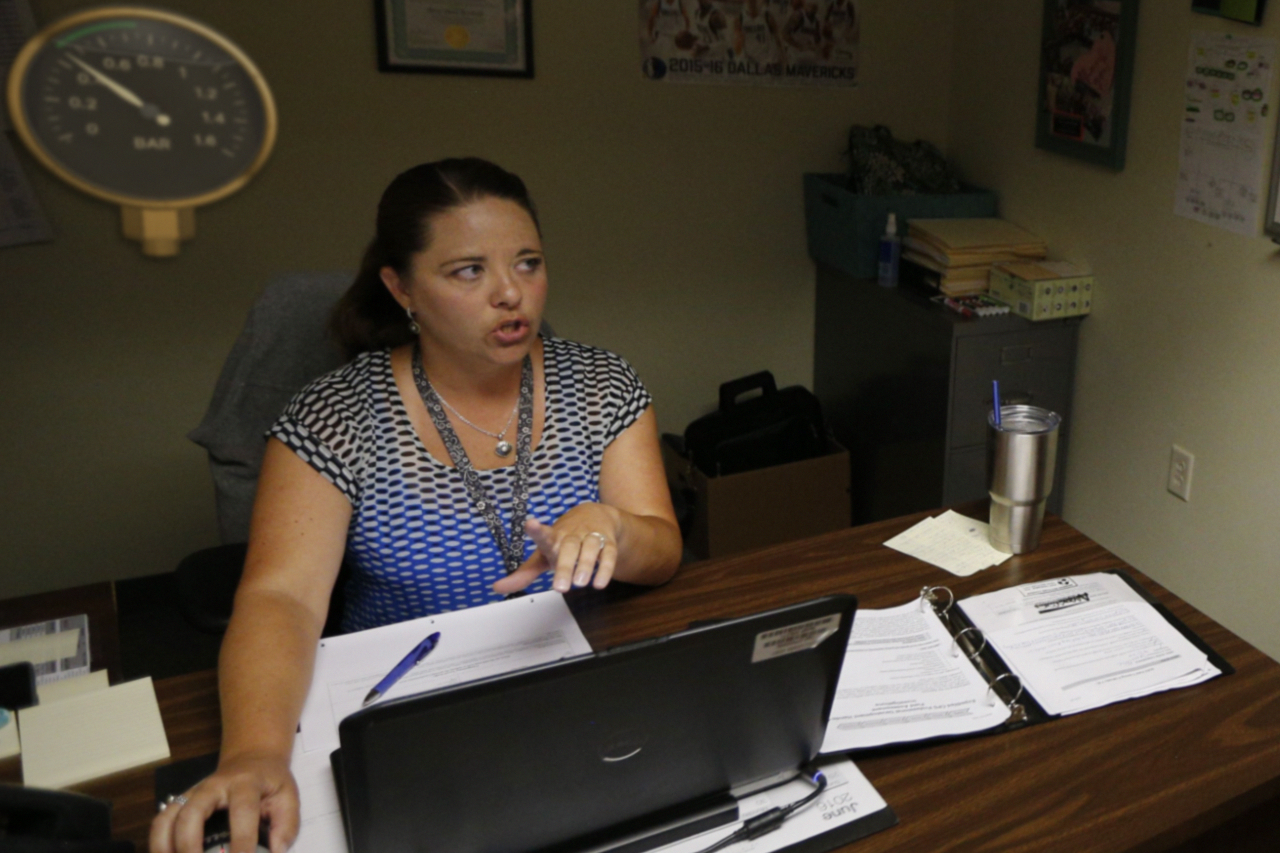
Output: value=0.45 unit=bar
